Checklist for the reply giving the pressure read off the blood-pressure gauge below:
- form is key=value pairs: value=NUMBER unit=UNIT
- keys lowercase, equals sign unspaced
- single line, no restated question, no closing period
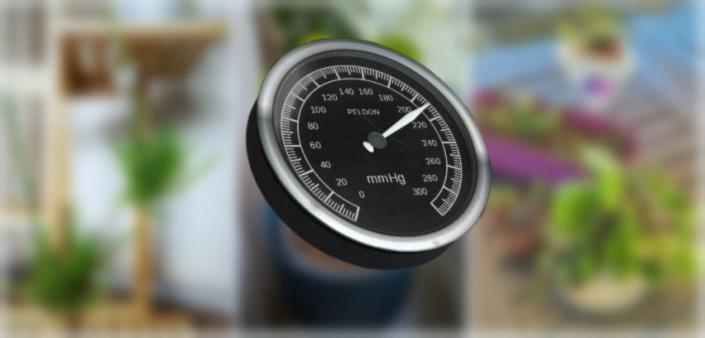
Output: value=210 unit=mmHg
